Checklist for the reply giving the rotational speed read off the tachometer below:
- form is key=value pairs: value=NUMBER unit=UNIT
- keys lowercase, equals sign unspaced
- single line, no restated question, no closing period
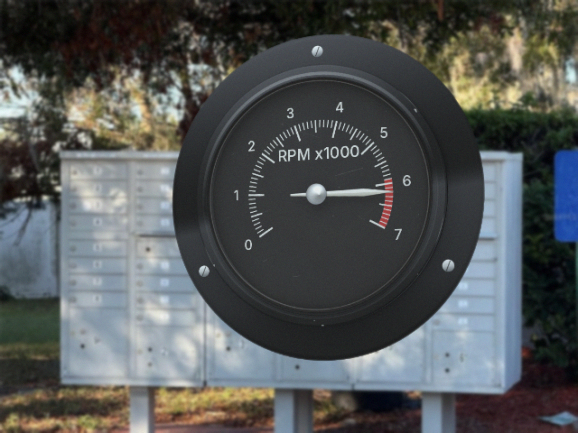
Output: value=6200 unit=rpm
